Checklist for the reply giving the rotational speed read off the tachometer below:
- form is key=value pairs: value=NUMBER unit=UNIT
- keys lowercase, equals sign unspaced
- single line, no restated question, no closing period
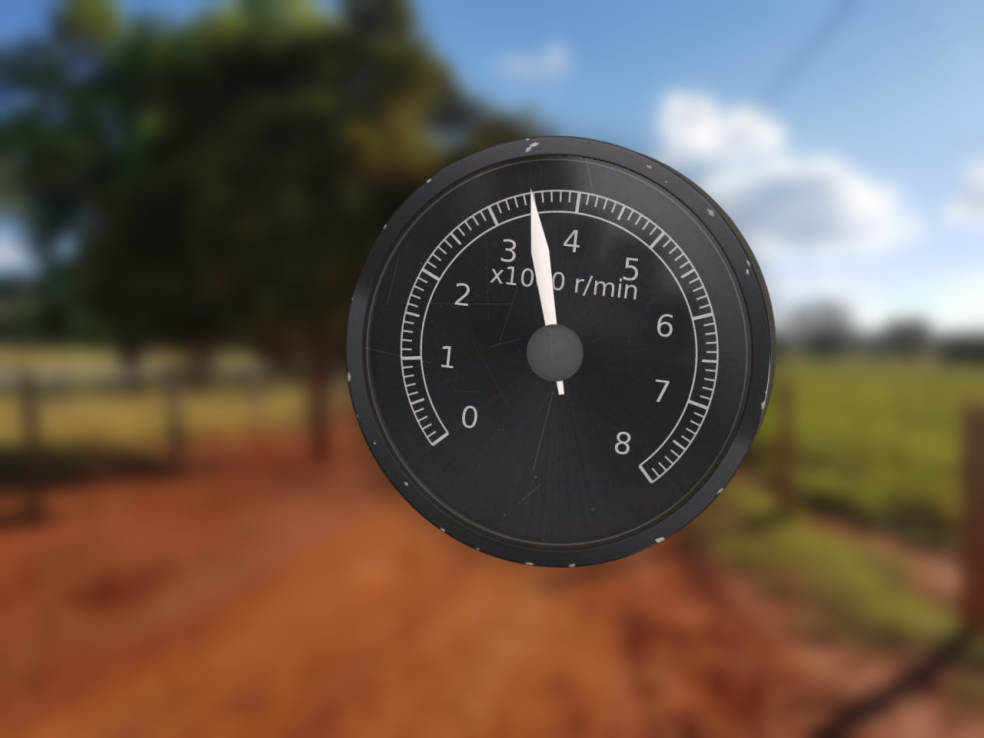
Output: value=3500 unit=rpm
